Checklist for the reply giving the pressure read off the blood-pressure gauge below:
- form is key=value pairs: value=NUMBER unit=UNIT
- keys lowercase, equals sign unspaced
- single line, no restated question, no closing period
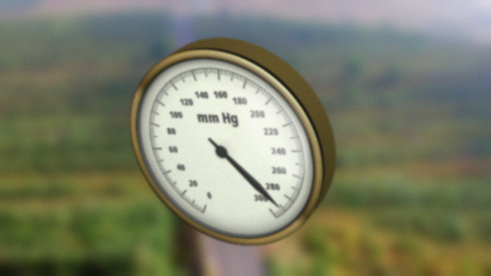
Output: value=290 unit=mmHg
